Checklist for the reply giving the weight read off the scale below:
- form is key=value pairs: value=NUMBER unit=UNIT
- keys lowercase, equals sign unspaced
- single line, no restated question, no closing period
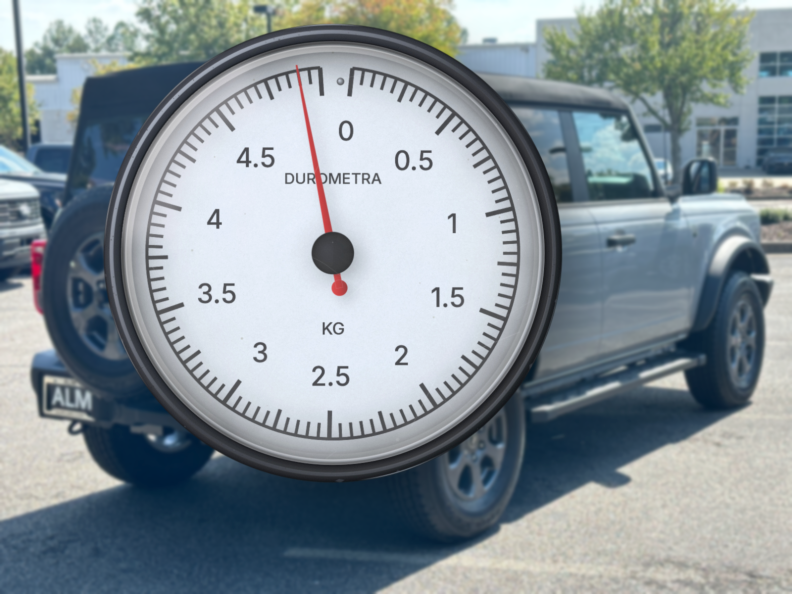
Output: value=4.9 unit=kg
